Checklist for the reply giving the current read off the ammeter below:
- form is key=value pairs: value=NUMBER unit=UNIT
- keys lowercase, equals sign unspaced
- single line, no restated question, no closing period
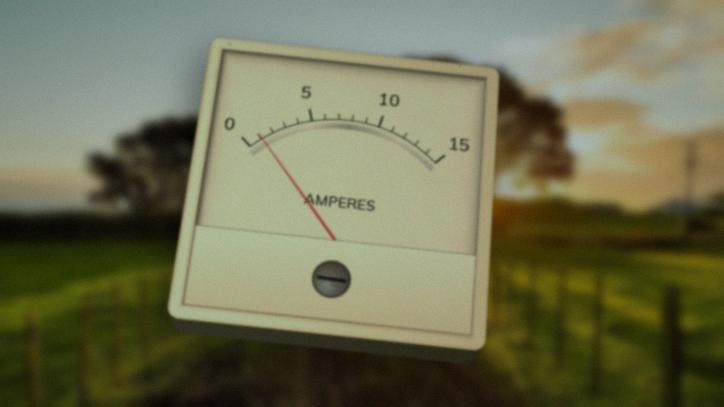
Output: value=1 unit=A
